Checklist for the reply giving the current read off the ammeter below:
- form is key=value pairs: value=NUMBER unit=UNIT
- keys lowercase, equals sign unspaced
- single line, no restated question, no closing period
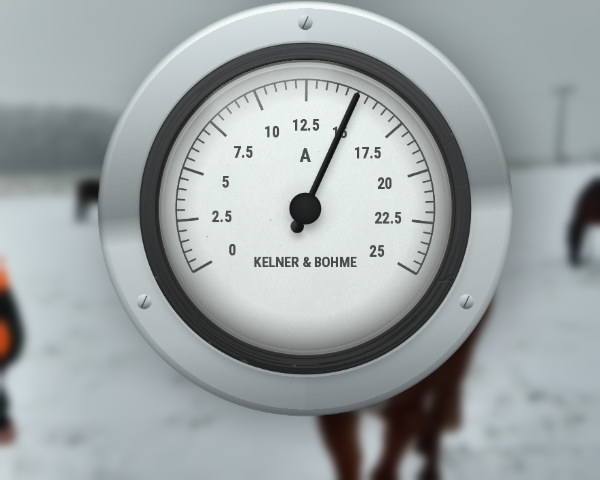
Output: value=15 unit=A
